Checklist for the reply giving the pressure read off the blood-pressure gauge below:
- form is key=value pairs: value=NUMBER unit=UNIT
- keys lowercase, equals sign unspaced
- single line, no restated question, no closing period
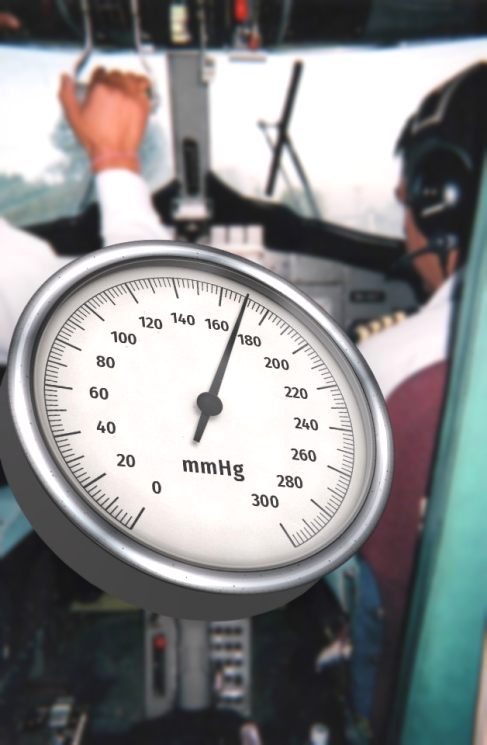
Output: value=170 unit=mmHg
